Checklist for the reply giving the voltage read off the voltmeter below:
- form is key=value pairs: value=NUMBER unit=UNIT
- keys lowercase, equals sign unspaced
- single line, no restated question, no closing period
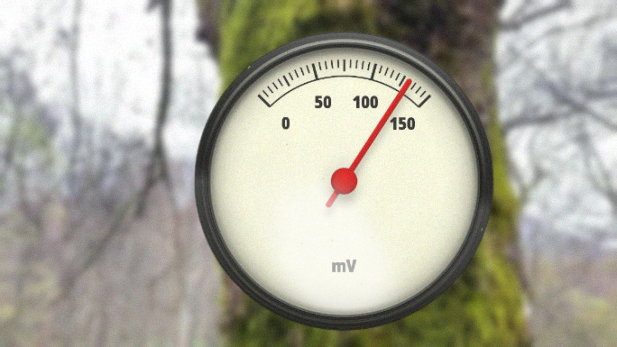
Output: value=130 unit=mV
